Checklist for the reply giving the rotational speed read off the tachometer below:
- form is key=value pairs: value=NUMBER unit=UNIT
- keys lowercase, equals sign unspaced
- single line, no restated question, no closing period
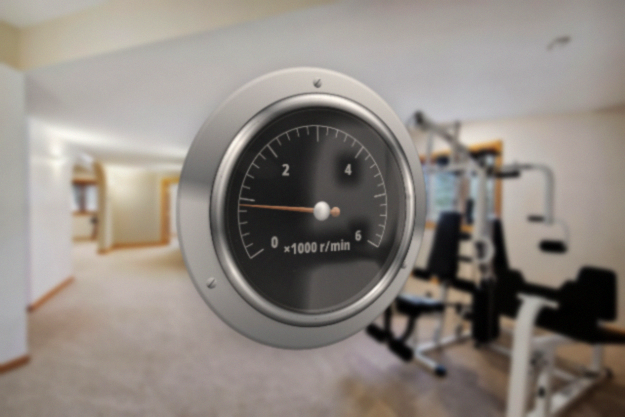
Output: value=900 unit=rpm
